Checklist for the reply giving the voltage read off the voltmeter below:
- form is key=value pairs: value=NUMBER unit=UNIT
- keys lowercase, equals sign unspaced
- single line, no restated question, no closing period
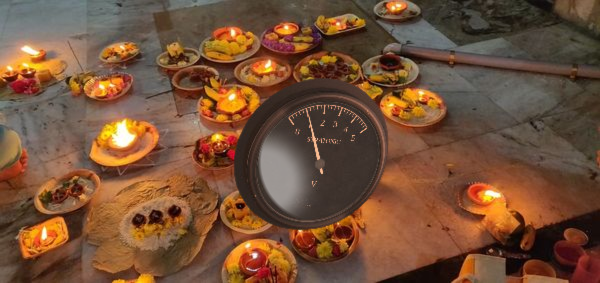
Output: value=1 unit=V
